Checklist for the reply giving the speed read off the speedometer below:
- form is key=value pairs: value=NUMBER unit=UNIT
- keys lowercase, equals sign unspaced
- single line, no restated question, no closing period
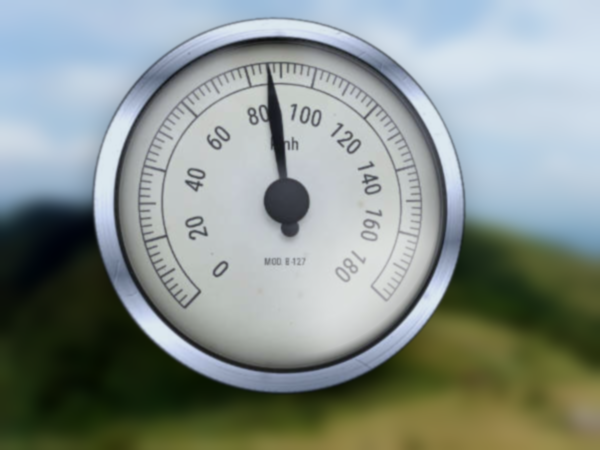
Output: value=86 unit=km/h
